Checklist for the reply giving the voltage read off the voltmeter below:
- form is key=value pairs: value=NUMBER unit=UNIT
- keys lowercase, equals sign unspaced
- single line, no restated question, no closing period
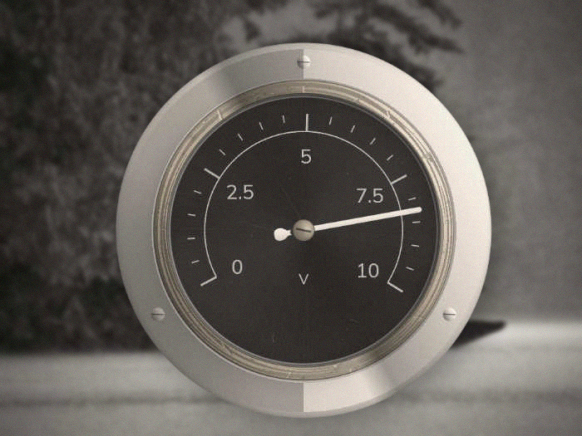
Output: value=8.25 unit=V
